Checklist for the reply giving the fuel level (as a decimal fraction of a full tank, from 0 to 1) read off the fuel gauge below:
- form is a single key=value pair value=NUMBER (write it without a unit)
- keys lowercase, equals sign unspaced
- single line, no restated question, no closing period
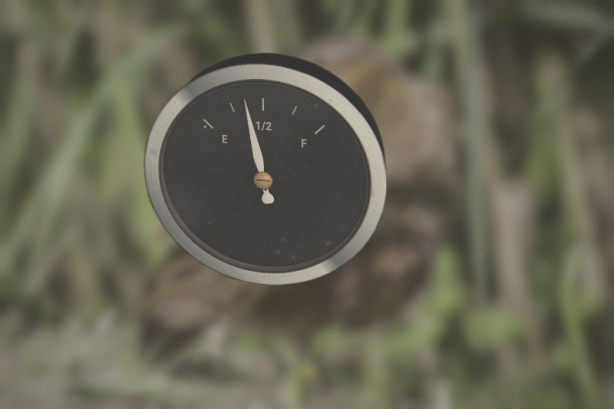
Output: value=0.375
